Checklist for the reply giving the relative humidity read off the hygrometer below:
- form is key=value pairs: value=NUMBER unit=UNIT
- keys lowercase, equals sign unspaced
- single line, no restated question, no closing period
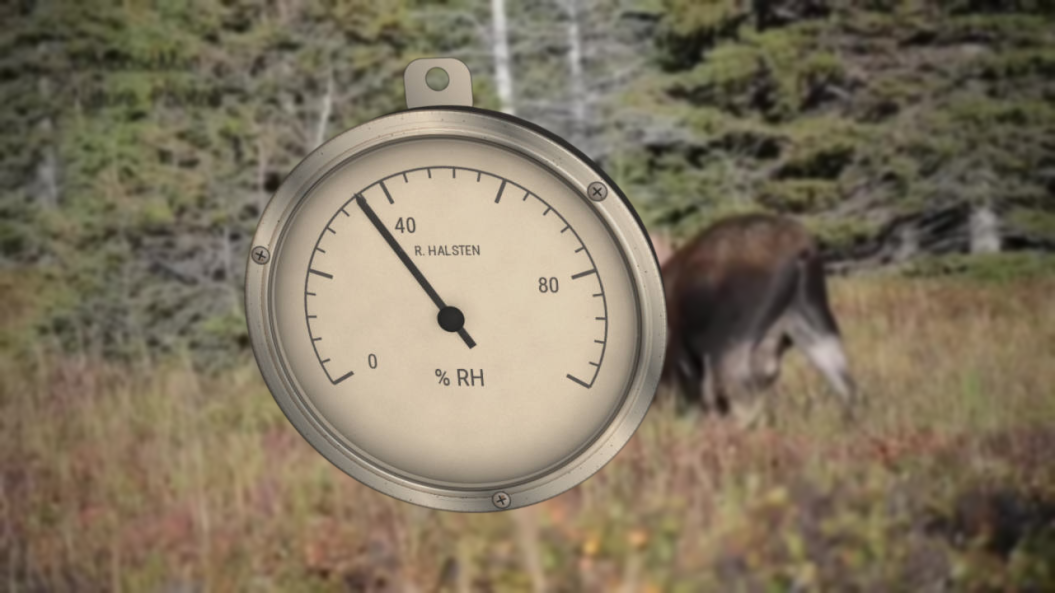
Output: value=36 unit=%
